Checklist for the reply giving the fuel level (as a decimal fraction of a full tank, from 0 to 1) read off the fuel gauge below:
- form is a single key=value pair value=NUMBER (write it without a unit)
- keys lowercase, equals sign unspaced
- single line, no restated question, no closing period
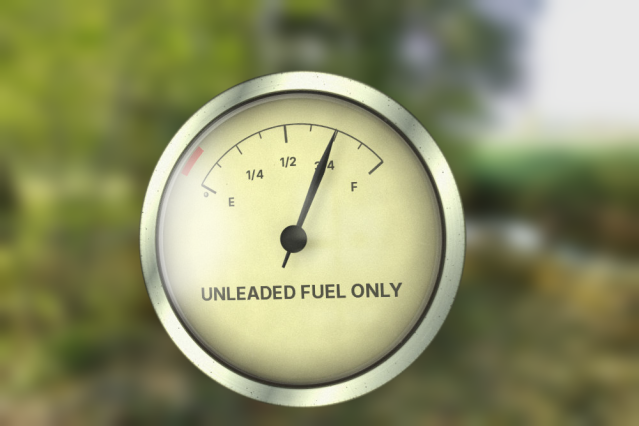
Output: value=0.75
